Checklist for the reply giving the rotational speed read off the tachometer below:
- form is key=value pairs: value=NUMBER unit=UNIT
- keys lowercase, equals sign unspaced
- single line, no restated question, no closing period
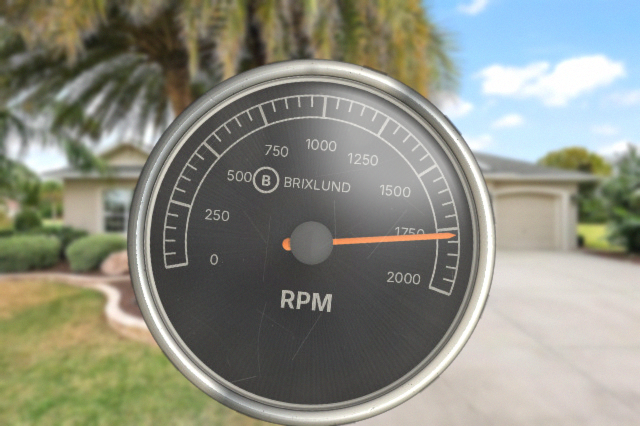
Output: value=1775 unit=rpm
